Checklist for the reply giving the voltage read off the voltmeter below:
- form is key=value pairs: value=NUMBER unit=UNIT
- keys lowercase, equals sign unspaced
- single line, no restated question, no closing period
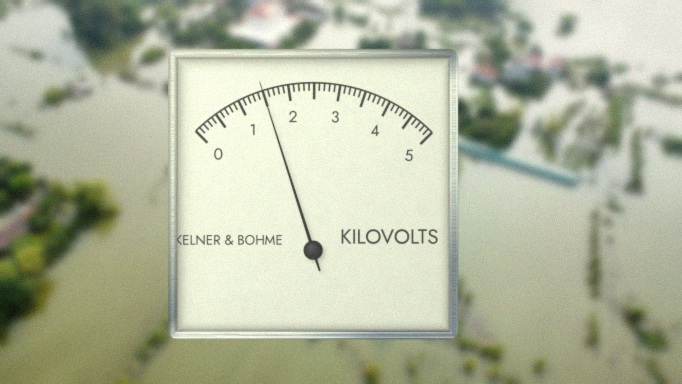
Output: value=1.5 unit=kV
